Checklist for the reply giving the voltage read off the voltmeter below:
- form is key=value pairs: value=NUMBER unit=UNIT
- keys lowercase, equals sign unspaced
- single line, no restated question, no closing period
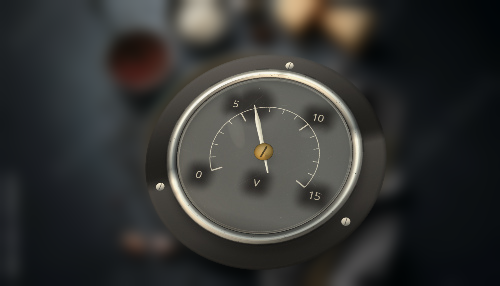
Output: value=6 unit=V
